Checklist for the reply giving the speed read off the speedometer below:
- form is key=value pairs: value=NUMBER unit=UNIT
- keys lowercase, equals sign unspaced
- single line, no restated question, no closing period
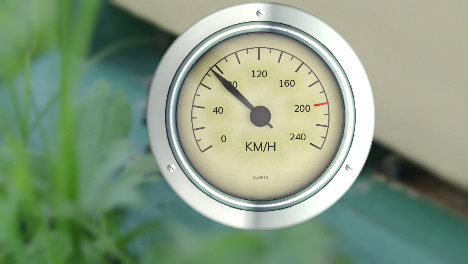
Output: value=75 unit=km/h
